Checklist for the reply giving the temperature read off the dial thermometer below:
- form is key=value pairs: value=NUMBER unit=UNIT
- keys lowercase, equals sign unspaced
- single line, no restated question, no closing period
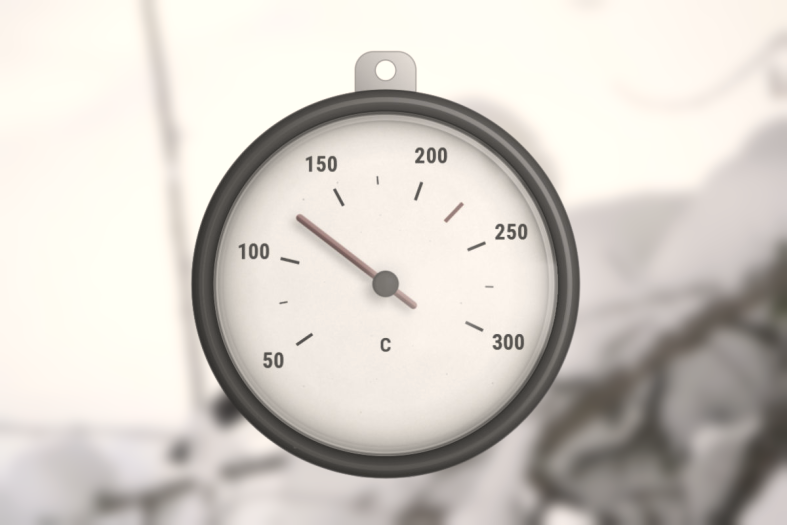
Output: value=125 unit=°C
